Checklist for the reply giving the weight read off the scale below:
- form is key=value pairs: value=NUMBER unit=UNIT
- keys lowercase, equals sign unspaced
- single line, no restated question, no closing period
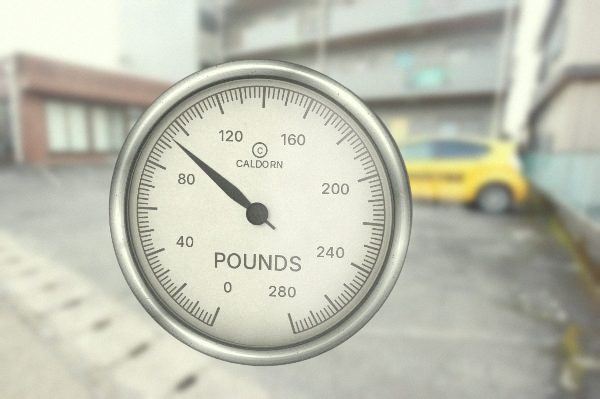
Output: value=94 unit=lb
